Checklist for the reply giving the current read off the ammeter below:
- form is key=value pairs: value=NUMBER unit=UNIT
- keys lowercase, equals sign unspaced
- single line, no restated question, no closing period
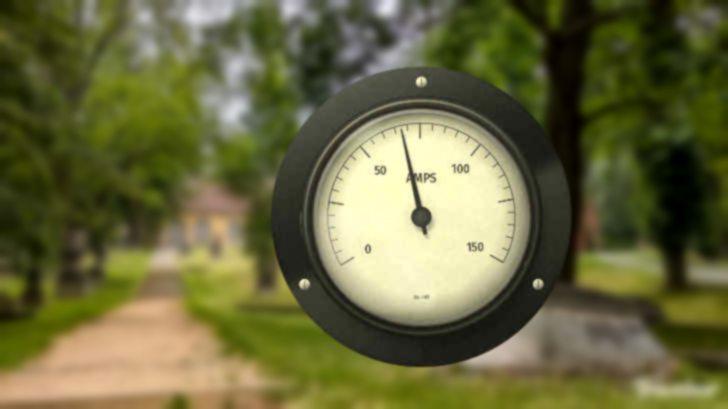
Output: value=67.5 unit=A
